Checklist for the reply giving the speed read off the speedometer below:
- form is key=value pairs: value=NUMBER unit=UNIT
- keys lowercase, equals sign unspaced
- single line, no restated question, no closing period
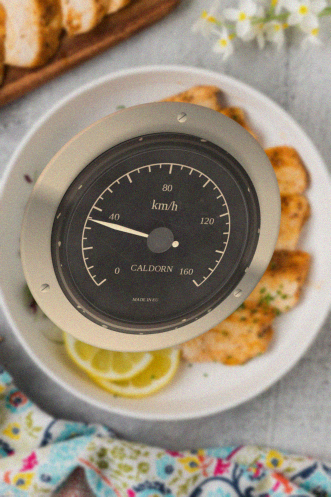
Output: value=35 unit=km/h
